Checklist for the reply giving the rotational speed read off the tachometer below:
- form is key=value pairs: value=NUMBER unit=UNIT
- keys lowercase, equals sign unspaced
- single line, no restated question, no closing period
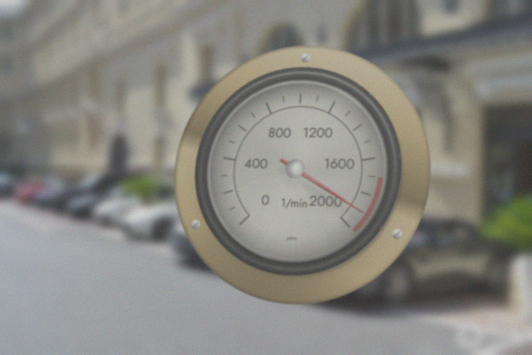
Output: value=1900 unit=rpm
